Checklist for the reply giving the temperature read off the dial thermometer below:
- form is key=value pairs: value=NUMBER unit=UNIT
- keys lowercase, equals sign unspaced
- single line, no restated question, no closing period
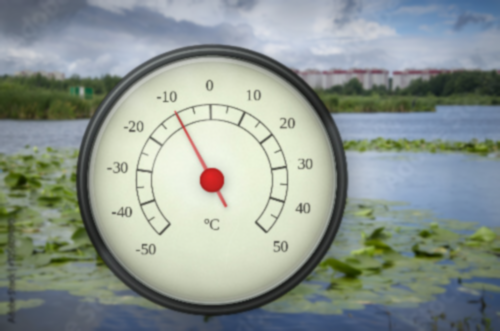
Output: value=-10 unit=°C
